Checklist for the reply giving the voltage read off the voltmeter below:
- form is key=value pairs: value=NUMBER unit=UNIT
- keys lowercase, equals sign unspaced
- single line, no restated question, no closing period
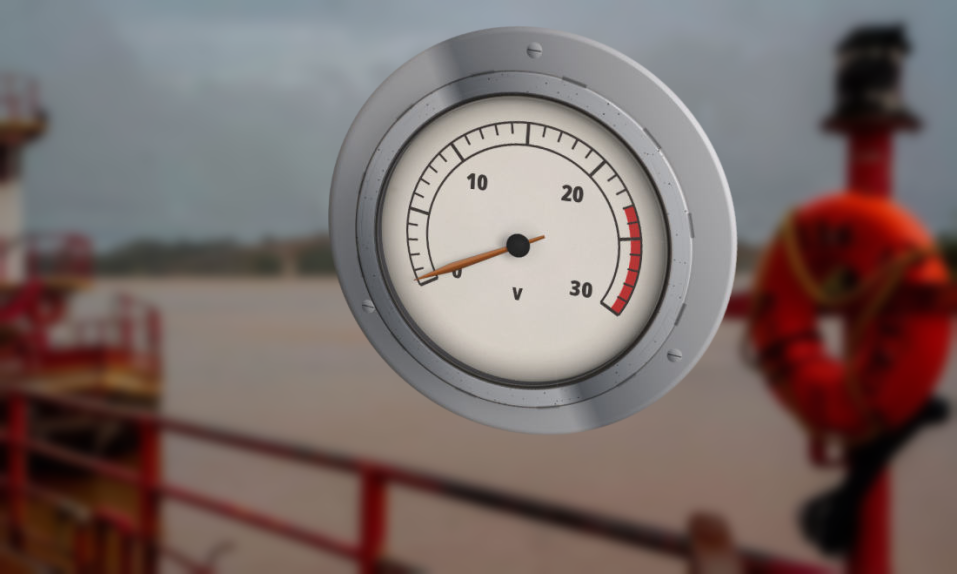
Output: value=0.5 unit=V
